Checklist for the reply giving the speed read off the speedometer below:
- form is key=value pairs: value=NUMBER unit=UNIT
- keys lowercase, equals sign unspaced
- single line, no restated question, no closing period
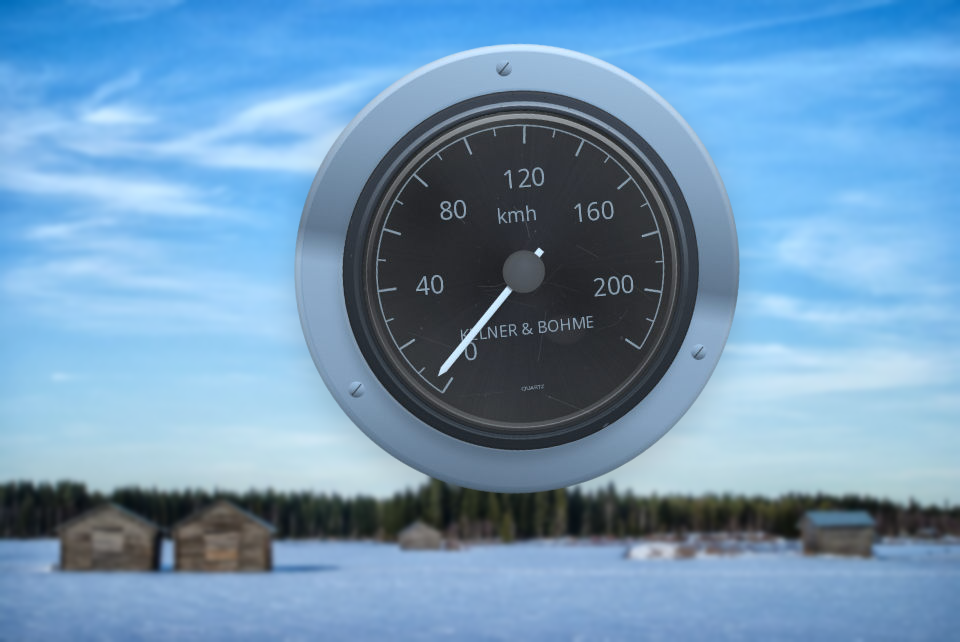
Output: value=5 unit=km/h
